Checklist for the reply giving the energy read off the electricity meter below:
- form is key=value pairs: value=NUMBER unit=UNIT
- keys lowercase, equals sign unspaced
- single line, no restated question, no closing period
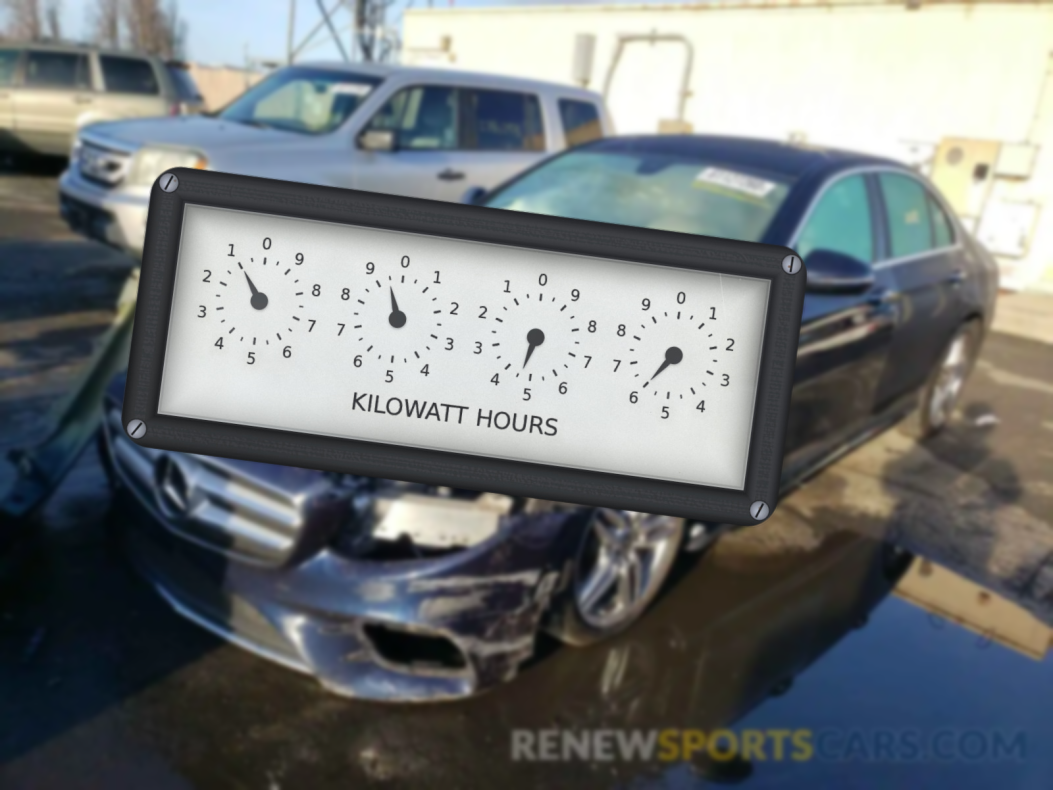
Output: value=946 unit=kWh
